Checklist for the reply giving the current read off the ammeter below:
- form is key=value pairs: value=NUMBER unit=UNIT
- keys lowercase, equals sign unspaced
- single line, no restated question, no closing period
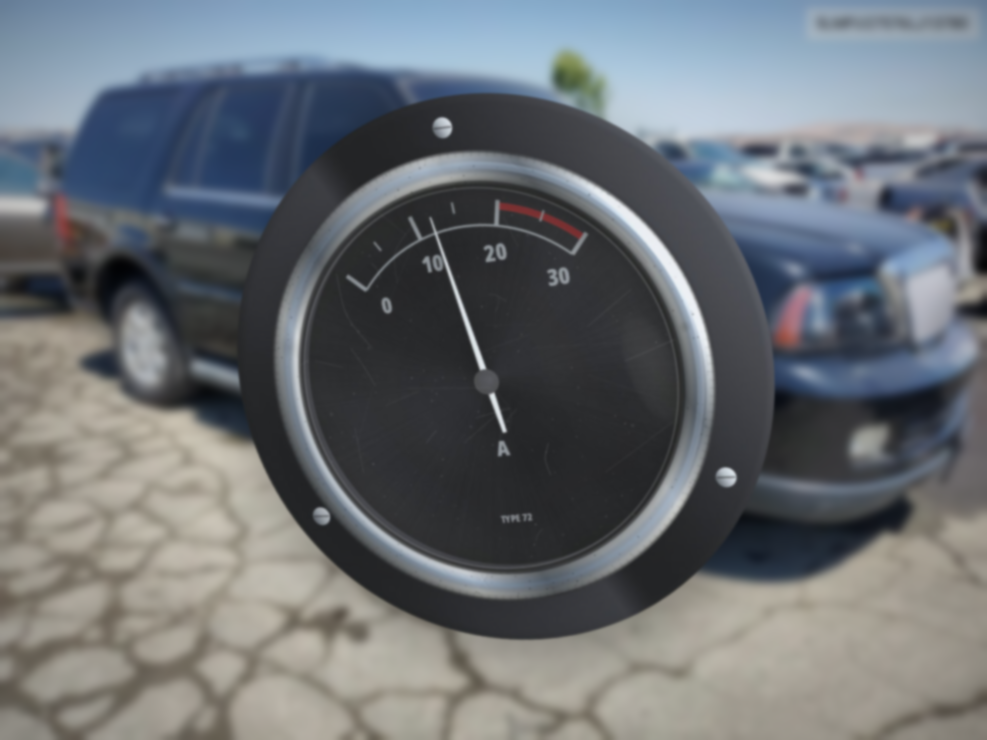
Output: value=12.5 unit=A
